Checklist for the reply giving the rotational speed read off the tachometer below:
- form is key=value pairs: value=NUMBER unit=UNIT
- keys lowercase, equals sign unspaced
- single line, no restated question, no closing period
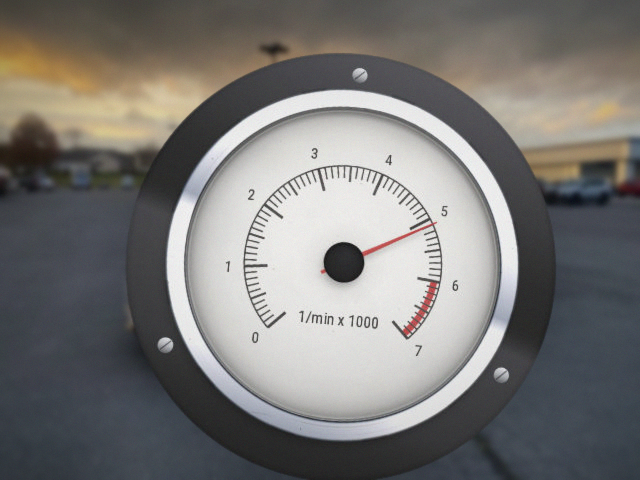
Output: value=5100 unit=rpm
